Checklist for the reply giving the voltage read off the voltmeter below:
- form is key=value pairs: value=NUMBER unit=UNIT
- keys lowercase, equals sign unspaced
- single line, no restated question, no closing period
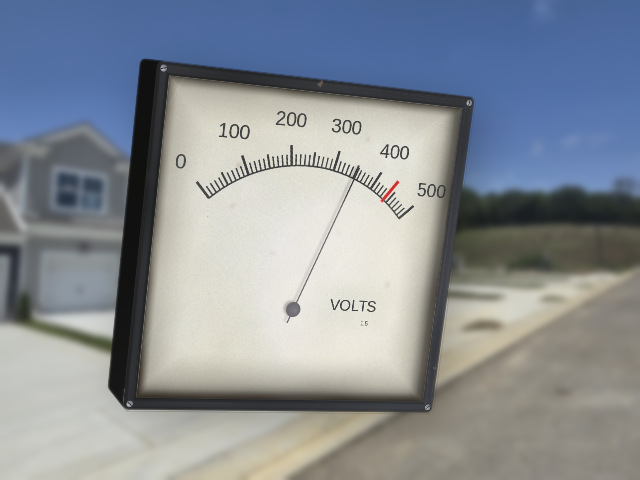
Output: value=350 unit=V
